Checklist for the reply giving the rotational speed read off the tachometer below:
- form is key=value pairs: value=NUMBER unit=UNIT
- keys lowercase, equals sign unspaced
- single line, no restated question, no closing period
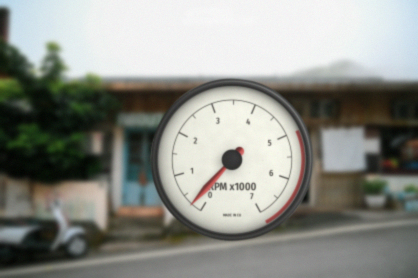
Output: value=250 unit=rpm
